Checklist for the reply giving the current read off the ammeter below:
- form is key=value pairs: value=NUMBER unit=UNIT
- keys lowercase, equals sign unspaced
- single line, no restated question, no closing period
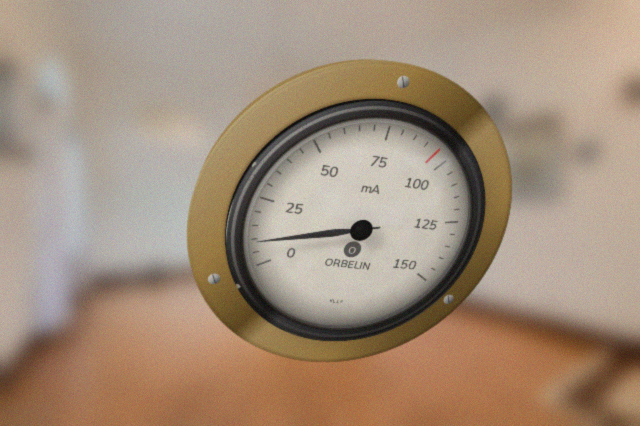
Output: value=10 unit=mA
